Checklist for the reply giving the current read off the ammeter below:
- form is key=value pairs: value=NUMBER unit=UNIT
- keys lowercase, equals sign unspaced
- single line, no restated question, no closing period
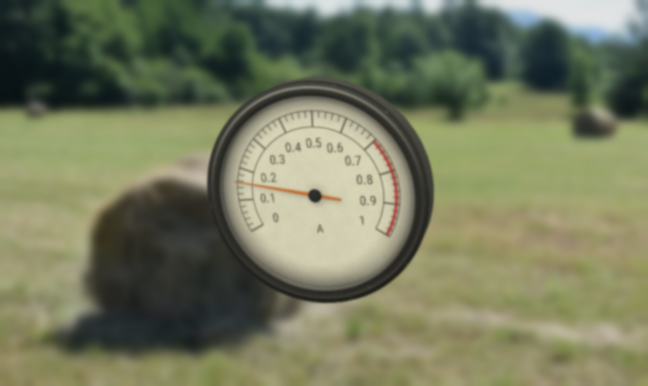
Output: value=0.16 unit=A
